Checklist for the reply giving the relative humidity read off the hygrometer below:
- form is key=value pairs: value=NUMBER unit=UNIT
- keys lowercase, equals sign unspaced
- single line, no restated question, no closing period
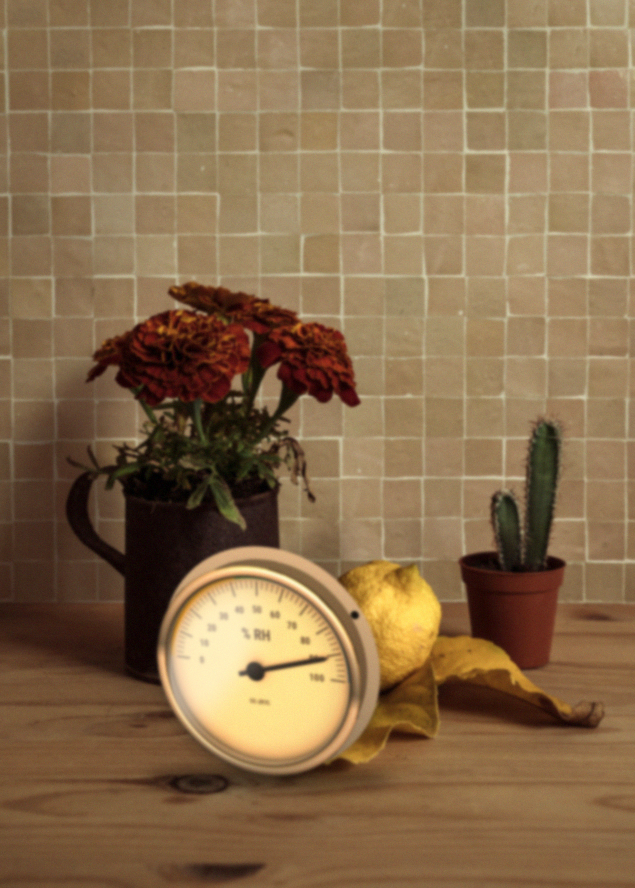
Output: value=90 unit=%
